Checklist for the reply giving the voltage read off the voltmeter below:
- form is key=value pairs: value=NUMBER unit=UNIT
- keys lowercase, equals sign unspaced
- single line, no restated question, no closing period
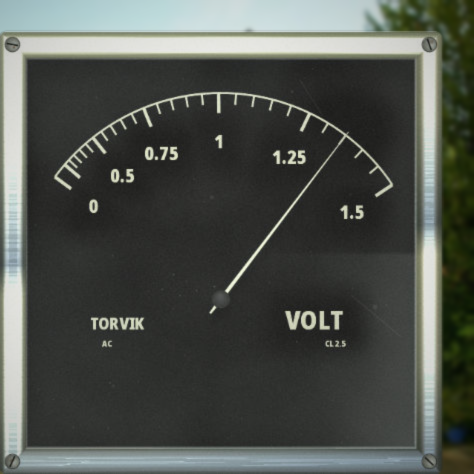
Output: value=1.35 unit=V
